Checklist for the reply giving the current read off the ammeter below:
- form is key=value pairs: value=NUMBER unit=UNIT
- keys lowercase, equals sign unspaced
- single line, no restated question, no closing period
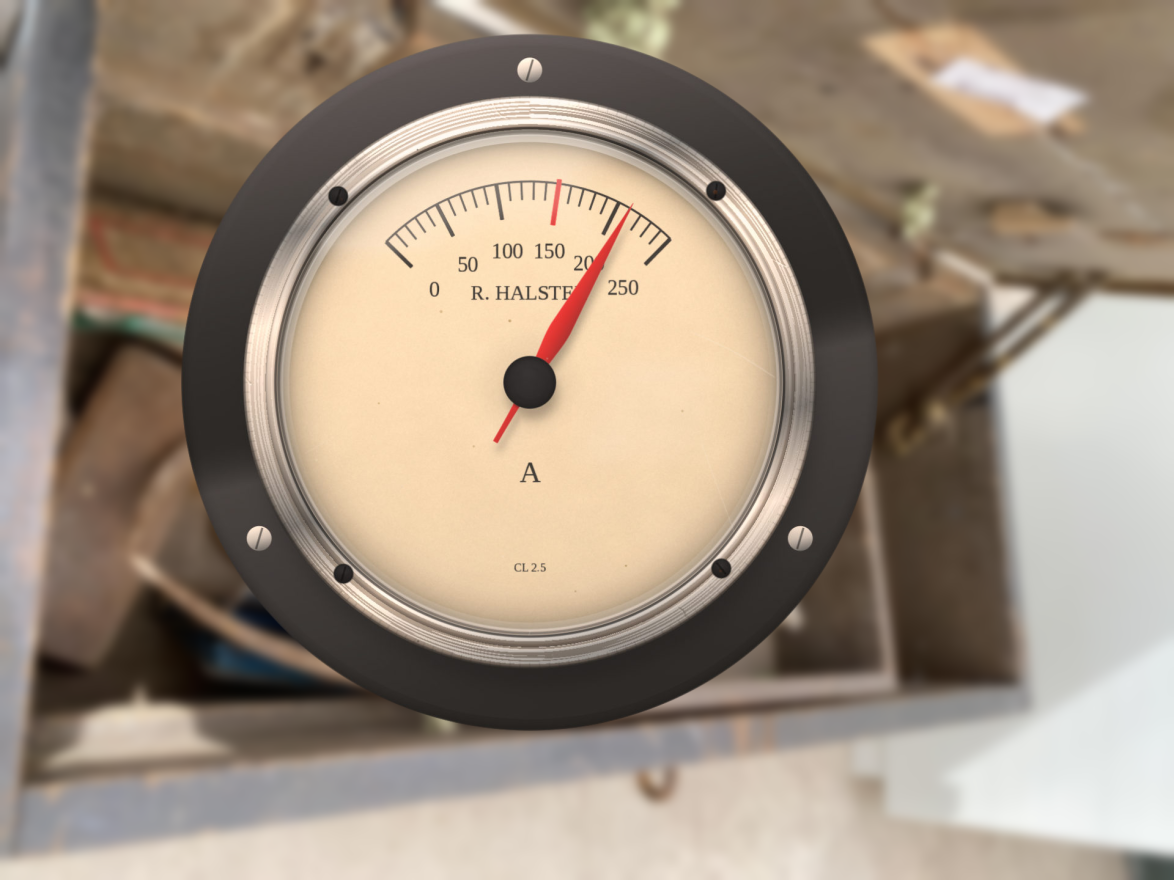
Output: value=210 unit=A
